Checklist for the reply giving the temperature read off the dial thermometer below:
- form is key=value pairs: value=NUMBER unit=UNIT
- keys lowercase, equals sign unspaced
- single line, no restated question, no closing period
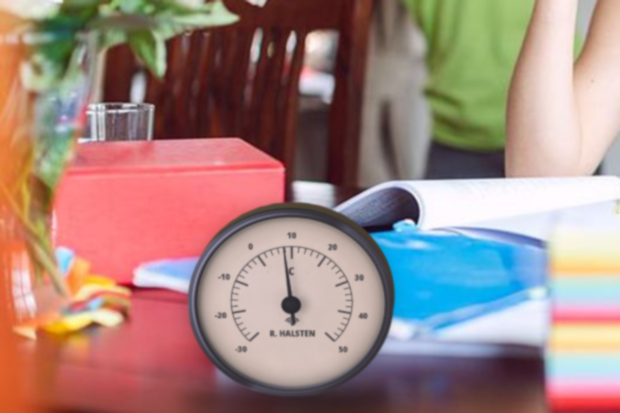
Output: value=8 unit=°C
